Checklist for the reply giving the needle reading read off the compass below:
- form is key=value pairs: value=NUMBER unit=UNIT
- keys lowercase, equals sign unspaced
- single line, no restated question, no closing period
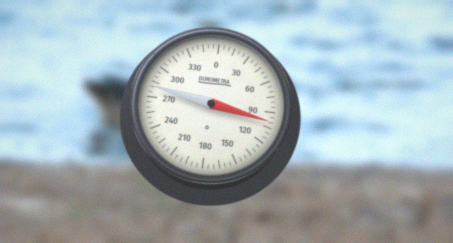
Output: value=100 unit=°
